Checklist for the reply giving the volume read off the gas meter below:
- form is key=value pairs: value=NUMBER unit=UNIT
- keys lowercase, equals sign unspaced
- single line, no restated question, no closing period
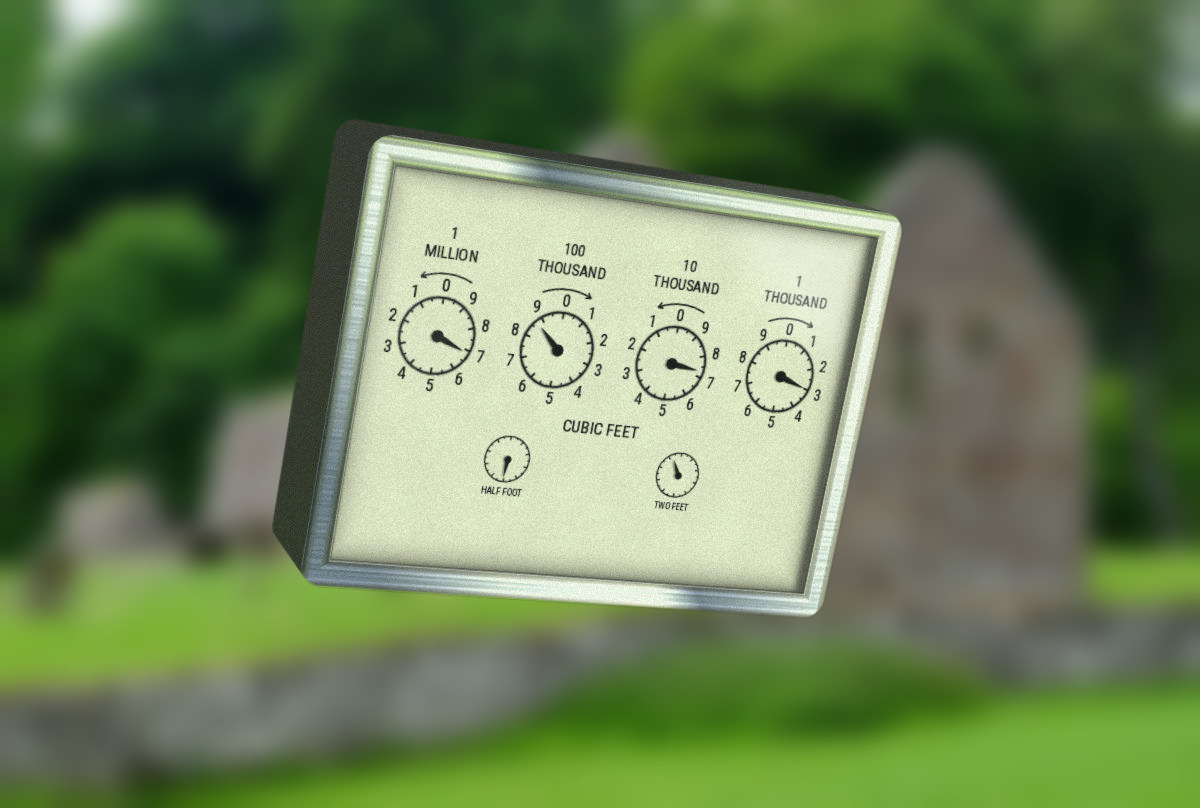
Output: value=687300 unit=ft³
